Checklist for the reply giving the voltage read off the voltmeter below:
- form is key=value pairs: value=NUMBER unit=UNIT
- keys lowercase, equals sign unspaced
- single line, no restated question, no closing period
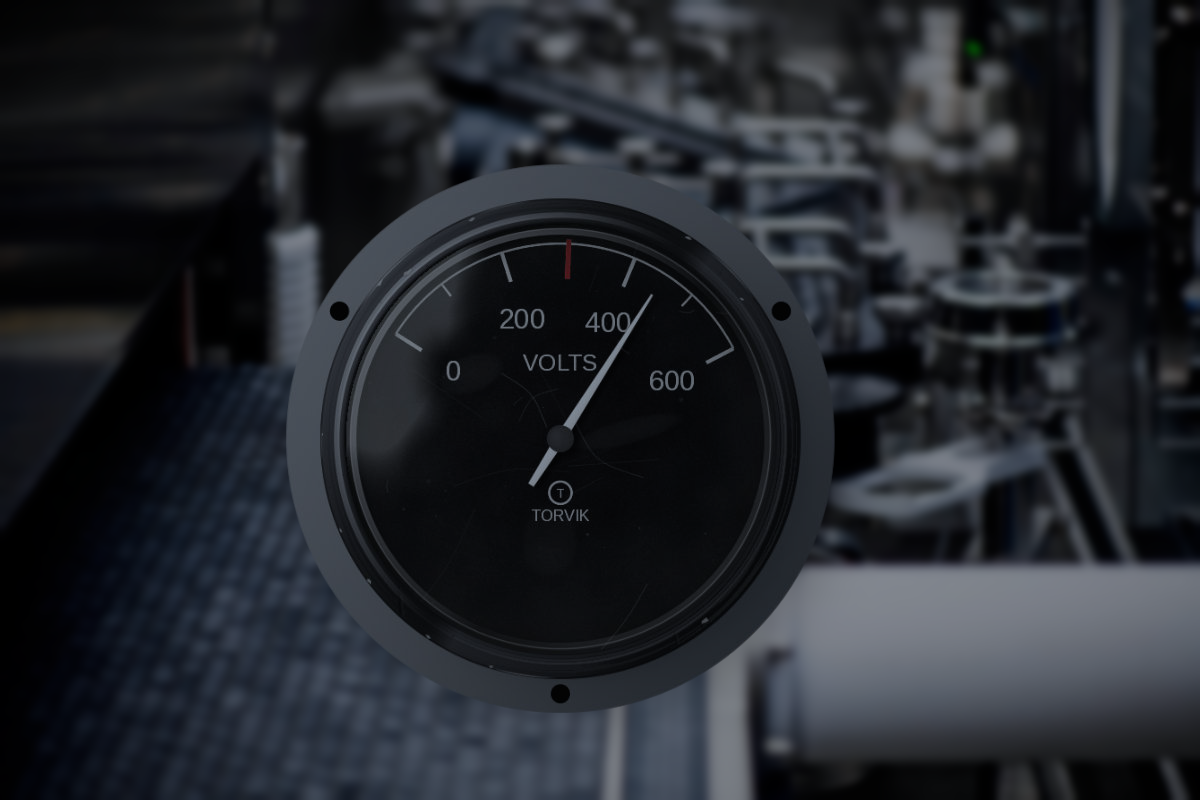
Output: value=450 unit=V
